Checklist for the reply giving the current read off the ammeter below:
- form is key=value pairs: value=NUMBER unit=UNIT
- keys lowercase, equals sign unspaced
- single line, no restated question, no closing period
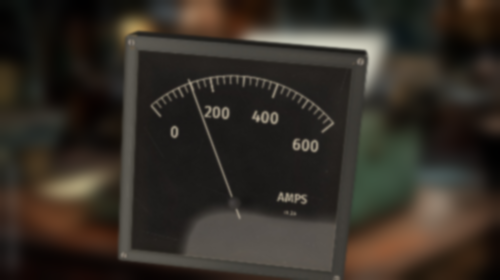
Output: value=140 unit=A
